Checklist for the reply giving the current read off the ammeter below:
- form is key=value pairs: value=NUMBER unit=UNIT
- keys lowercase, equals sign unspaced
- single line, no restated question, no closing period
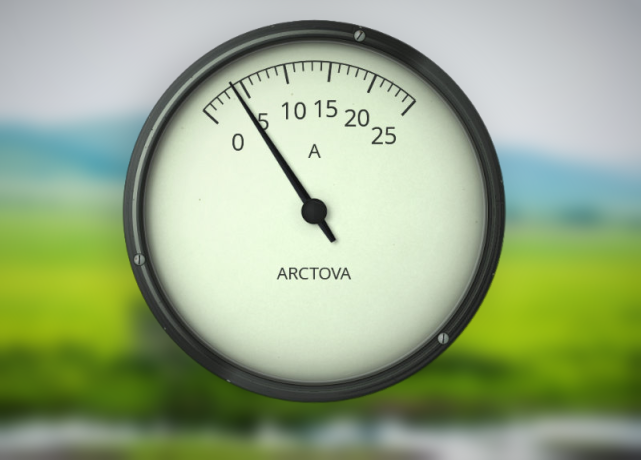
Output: value=4 unit=A
